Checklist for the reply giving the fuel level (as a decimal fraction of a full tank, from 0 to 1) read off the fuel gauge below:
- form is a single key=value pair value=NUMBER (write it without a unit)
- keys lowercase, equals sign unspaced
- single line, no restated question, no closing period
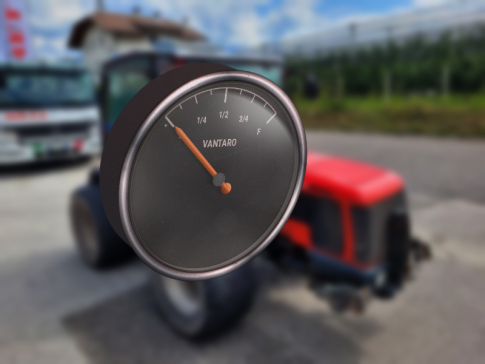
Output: value=0
